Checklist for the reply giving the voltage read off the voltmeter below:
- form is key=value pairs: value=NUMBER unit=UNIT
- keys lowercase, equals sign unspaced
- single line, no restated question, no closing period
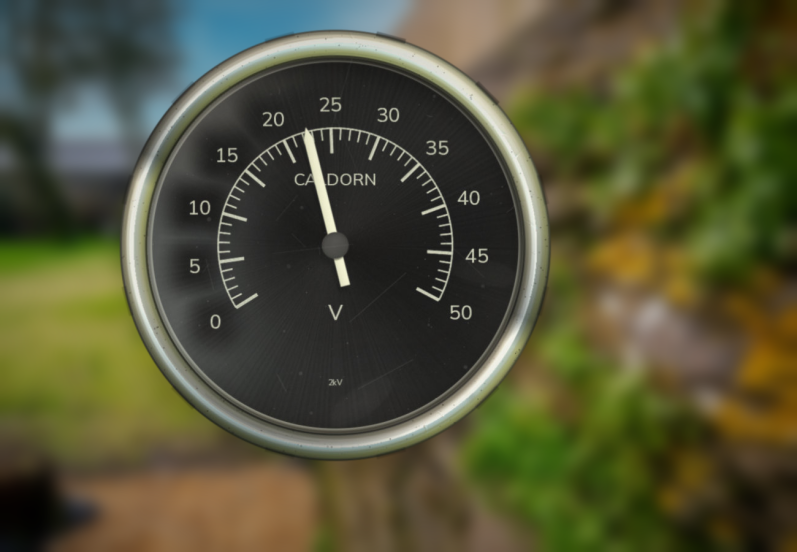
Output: value=22.5 unit=V
